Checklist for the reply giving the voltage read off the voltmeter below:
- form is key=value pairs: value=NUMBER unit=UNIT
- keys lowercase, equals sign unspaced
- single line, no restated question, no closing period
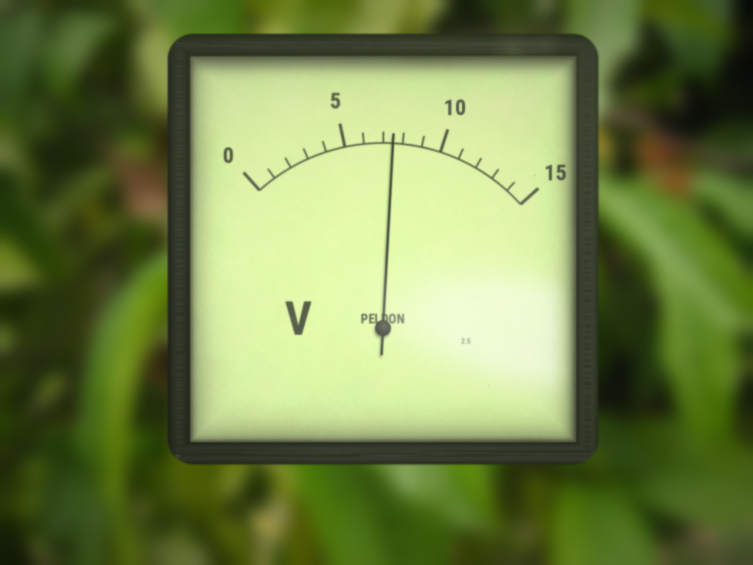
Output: value=7.5 unit=V
